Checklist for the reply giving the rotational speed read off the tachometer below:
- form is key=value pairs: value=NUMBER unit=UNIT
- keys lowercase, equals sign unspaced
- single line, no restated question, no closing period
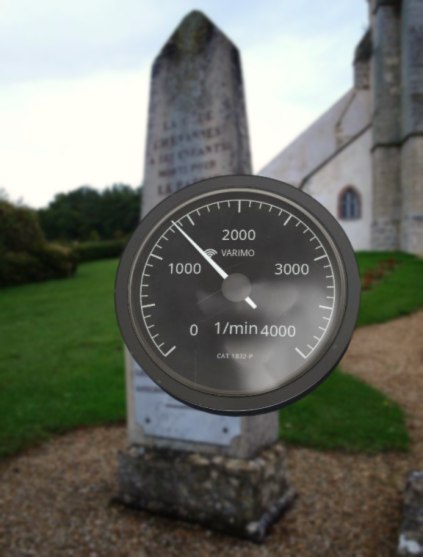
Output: value=1350 unit=rpm
